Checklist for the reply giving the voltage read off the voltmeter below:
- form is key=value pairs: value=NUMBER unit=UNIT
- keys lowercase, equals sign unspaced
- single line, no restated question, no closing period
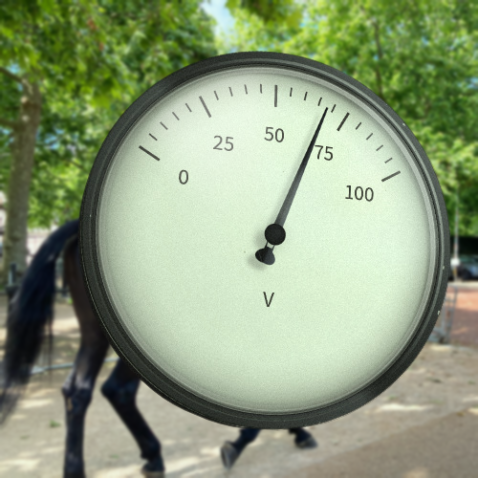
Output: value=67.5 unit=V
